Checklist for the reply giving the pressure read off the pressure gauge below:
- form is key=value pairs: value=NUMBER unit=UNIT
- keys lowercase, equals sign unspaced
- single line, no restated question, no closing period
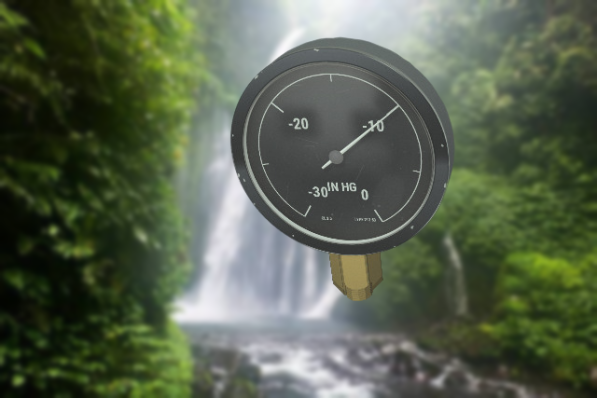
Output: value=-10 unit=inHg
